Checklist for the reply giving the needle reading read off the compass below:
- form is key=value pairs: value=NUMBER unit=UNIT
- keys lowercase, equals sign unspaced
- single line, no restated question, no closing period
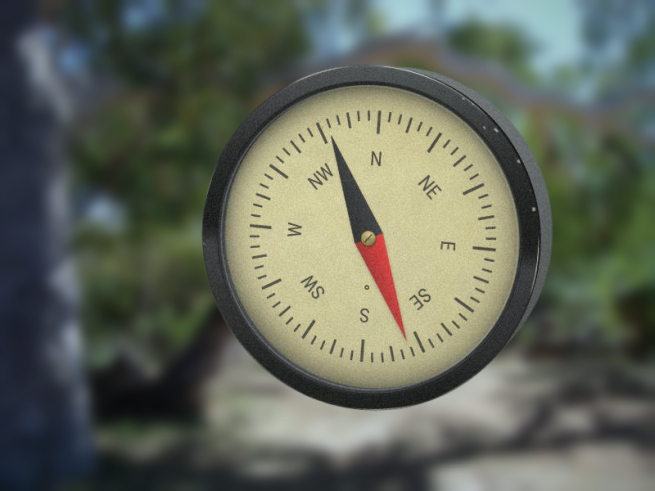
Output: value=155 unit=°
